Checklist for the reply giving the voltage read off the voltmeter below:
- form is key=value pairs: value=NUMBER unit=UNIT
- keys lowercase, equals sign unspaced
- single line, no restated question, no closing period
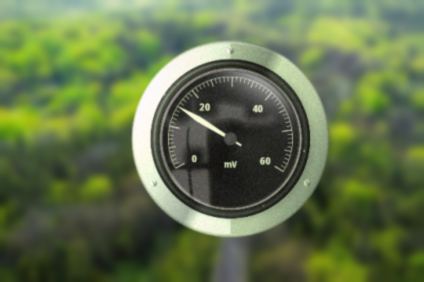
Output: value=15 unit=mV
